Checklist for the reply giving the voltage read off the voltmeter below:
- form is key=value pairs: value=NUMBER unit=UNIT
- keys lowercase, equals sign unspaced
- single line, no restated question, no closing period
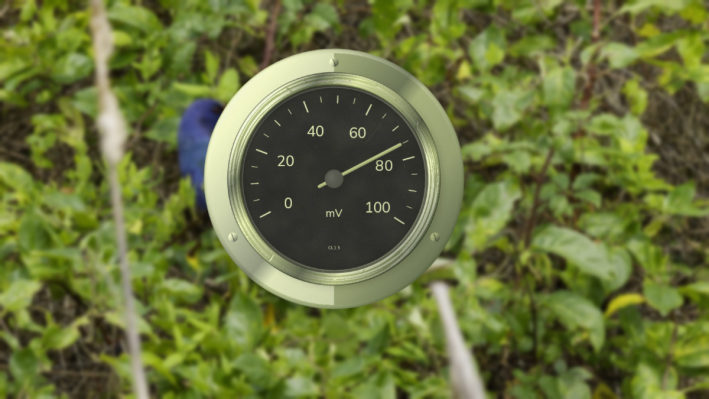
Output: value=75 unit=mV
